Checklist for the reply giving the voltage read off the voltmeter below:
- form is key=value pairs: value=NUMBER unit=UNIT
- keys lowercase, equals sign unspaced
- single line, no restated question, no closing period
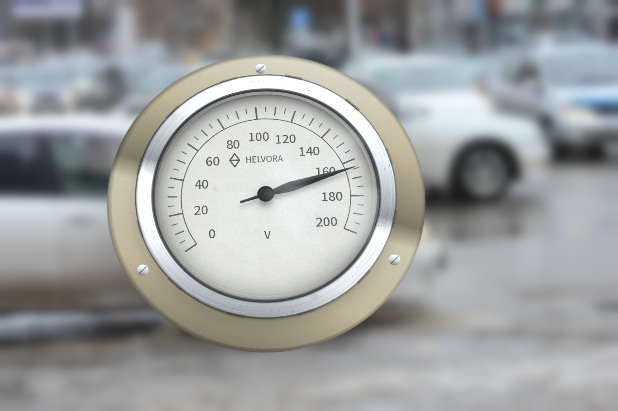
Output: value=165 unit=V
